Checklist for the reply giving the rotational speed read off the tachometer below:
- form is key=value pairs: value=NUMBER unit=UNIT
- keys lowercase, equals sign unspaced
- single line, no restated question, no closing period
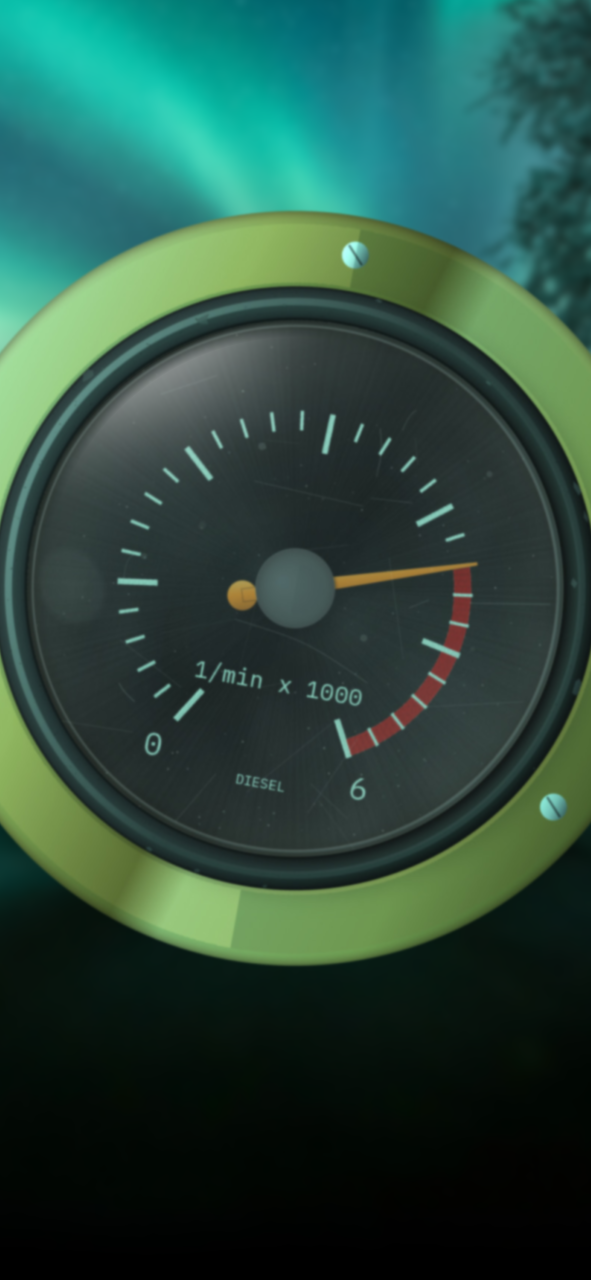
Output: value=4400 unit=rpm
